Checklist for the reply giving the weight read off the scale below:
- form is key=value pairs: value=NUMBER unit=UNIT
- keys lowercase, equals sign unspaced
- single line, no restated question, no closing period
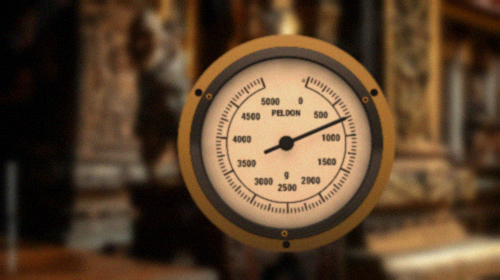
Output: value=750 unit=g
